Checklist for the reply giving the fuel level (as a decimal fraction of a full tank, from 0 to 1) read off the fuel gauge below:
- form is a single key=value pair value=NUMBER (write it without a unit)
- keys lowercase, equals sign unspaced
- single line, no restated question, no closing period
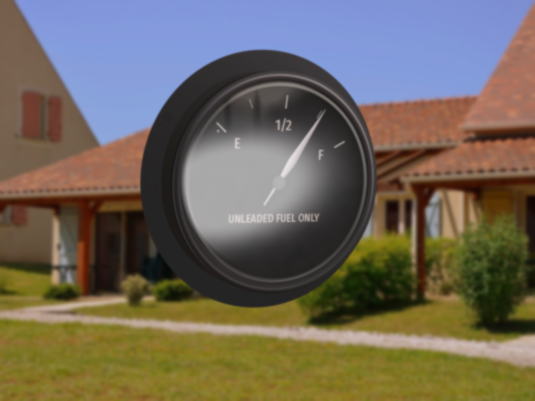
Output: value=0.75
